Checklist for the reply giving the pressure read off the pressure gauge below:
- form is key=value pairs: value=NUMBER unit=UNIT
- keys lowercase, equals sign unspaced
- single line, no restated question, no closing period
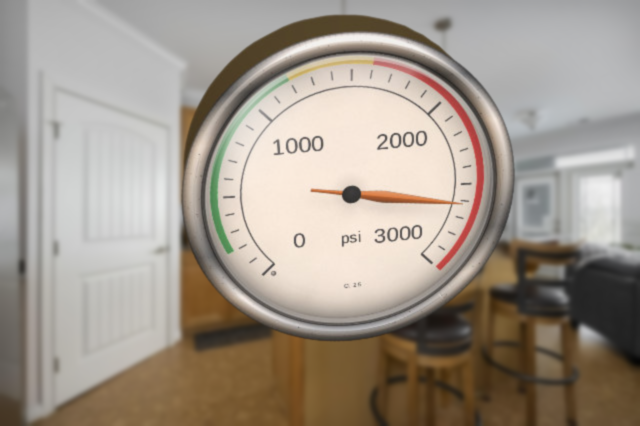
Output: value=2600 unit=psi
